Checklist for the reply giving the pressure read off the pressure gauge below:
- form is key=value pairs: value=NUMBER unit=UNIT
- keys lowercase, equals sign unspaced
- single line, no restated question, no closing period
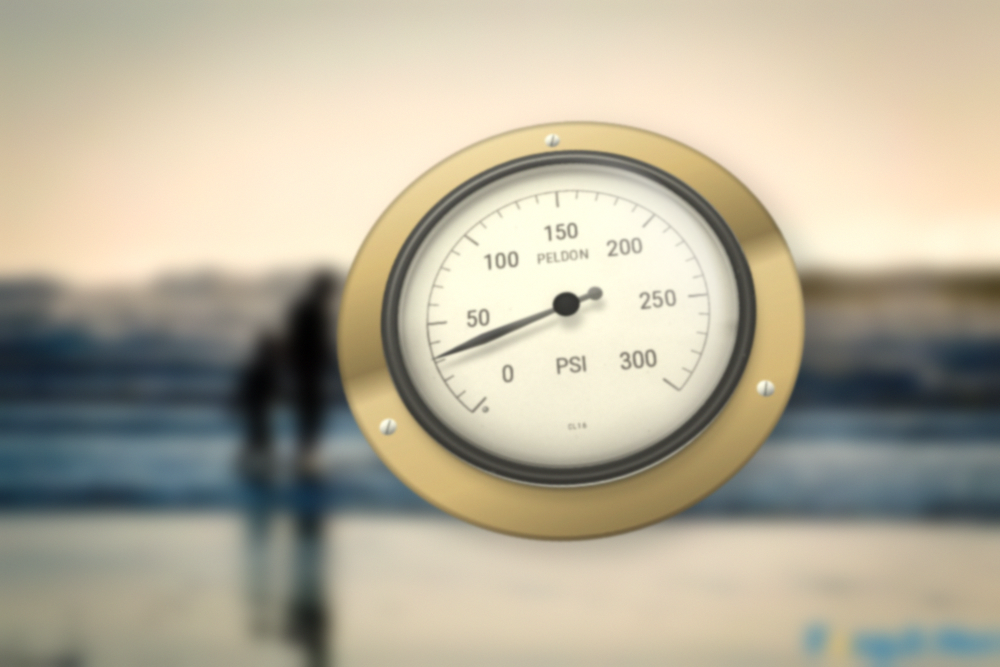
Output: value=30 unit=psi
